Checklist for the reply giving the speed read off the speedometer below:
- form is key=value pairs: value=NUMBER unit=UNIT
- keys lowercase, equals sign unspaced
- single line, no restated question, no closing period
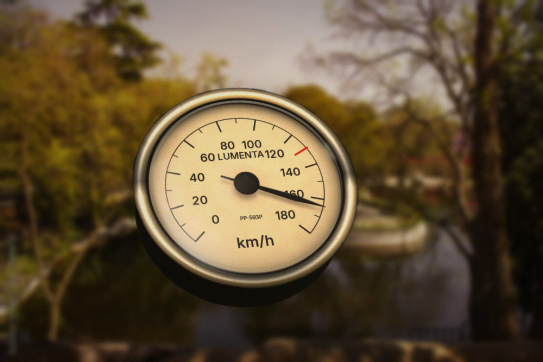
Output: value=165 unit=km/h
